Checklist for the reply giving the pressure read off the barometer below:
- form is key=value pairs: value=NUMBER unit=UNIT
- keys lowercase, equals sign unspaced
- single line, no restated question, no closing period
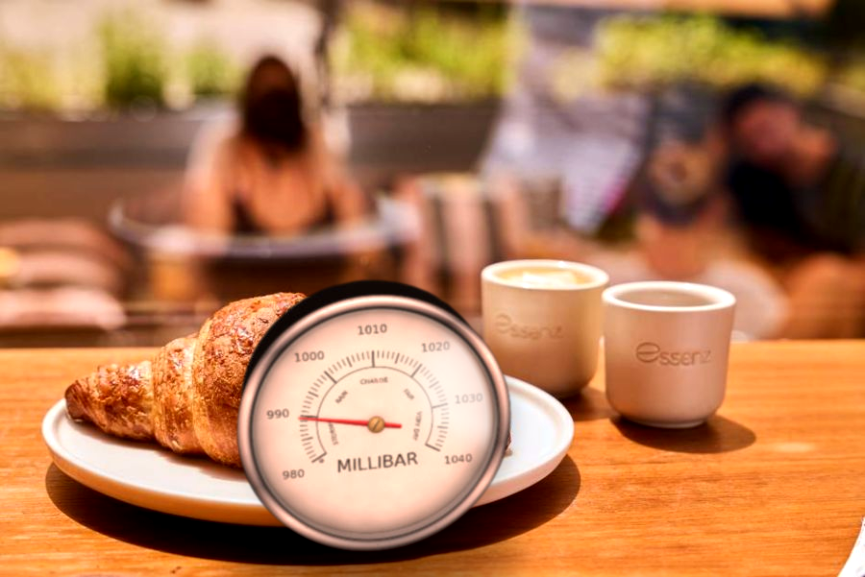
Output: value=990 unit=mbar
